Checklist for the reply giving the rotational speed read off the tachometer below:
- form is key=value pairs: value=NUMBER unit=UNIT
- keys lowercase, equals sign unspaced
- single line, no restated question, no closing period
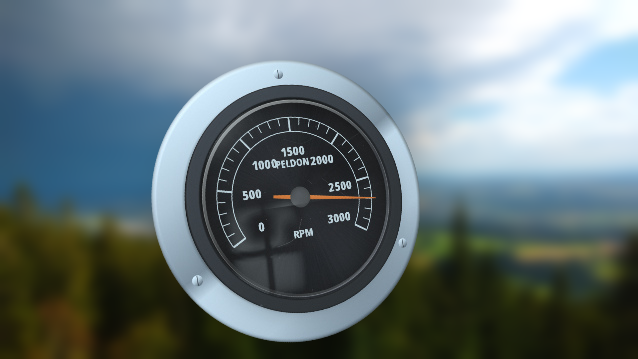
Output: value=2700 unit=rpm
